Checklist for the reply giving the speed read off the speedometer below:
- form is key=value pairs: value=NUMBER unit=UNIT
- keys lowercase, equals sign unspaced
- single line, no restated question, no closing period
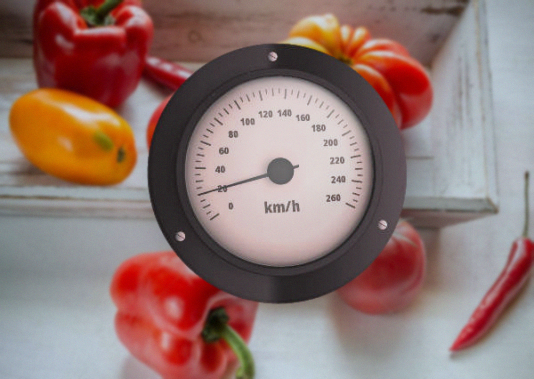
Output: value=20 unit=km/h
